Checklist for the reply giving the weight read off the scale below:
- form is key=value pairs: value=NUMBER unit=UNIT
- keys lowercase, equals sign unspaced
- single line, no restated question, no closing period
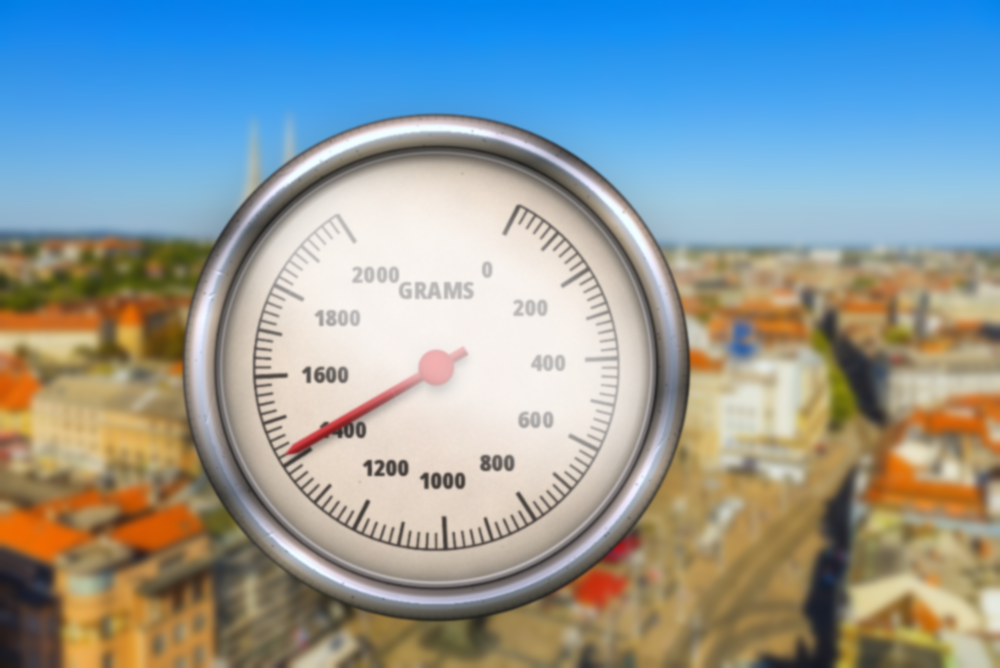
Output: value=1420 unit=g
